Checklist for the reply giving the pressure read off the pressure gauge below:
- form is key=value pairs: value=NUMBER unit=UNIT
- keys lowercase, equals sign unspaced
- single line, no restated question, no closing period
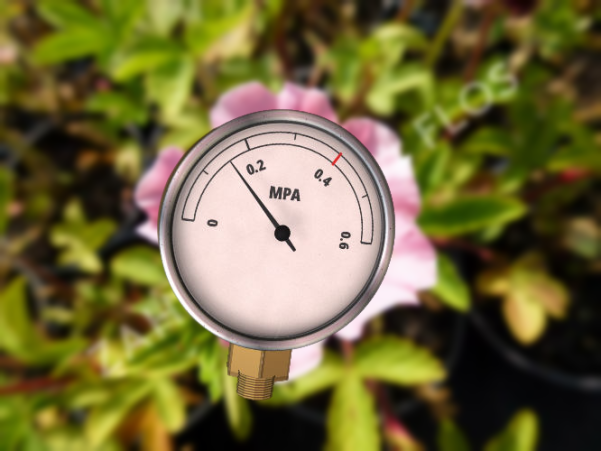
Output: value=0.15 unit=MPa
